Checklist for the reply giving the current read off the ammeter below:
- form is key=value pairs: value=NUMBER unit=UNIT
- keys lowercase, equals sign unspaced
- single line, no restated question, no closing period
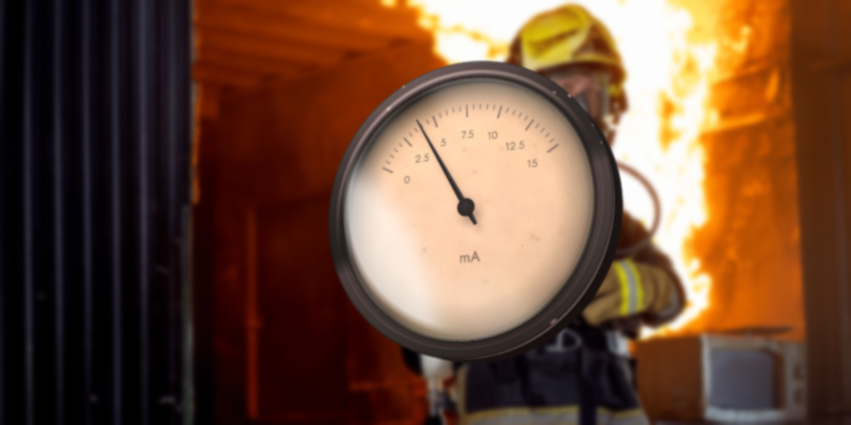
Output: value=4 unit=mA
